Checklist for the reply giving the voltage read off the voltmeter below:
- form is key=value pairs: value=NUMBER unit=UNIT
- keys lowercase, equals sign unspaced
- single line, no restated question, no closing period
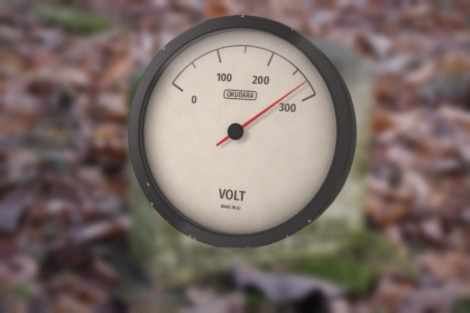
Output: value=275 unit=V
